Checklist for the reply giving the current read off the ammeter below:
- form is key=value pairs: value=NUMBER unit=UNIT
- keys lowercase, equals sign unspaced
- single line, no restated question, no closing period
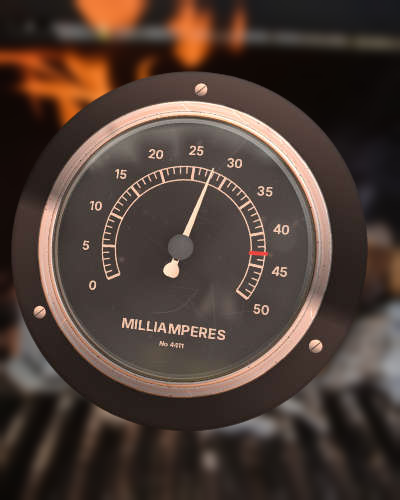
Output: value=28 unit=mA
